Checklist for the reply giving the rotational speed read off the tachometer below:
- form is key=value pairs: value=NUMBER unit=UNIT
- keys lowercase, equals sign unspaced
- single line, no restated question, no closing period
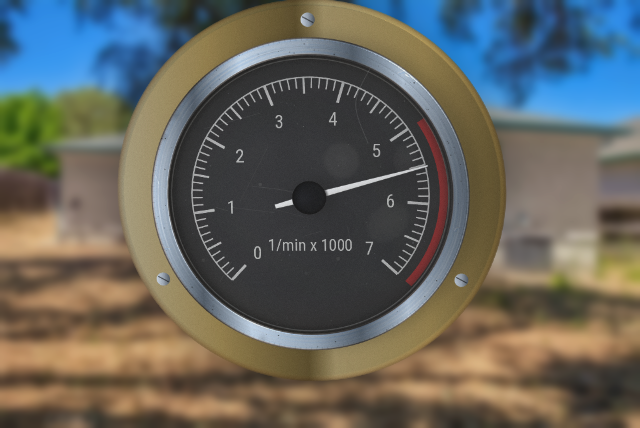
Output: value=5500 unit=rpm
